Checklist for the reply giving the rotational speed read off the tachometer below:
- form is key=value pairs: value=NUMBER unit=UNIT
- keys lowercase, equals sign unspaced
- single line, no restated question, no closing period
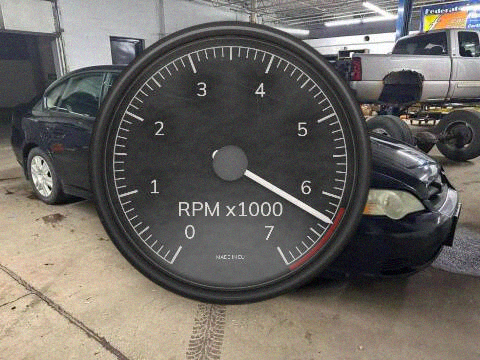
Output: value=6300 unit=rpm
